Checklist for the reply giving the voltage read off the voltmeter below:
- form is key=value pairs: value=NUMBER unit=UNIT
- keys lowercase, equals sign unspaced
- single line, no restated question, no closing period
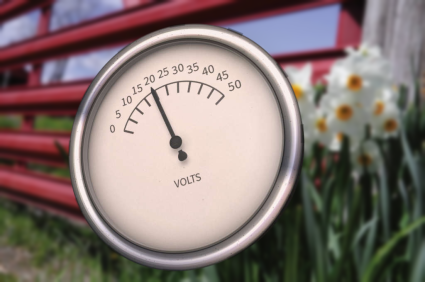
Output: value=20 unit=V
